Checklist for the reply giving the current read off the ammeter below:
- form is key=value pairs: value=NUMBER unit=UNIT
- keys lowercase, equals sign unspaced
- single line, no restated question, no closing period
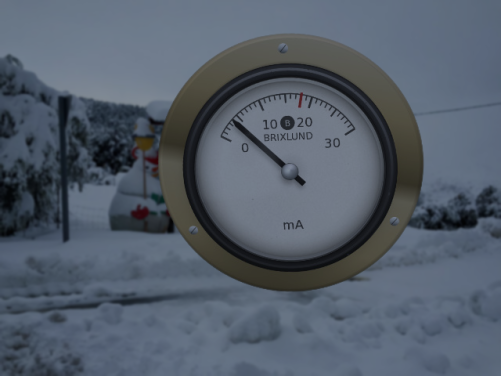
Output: value=4 unit=mA
